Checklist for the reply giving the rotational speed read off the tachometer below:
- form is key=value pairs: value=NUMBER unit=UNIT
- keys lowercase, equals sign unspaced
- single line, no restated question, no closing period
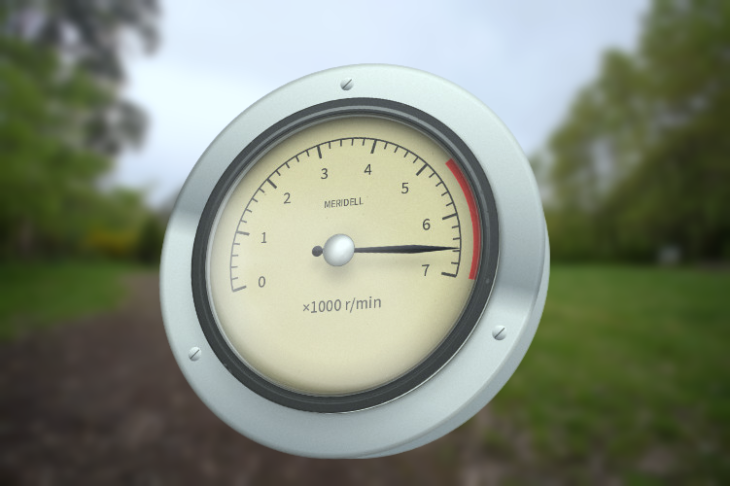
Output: value=6600 unit=rpm
